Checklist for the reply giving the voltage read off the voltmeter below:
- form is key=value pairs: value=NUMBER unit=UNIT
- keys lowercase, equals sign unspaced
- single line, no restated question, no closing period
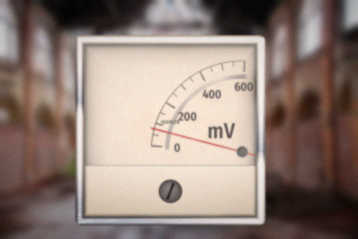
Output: value=75 unit=mV
